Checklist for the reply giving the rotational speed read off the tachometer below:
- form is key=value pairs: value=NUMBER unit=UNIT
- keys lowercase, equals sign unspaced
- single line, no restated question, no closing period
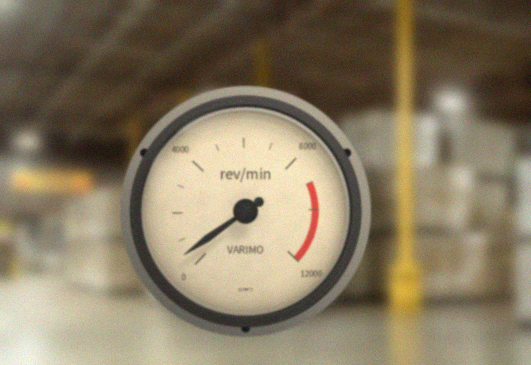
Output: value=500 unit=rpm
